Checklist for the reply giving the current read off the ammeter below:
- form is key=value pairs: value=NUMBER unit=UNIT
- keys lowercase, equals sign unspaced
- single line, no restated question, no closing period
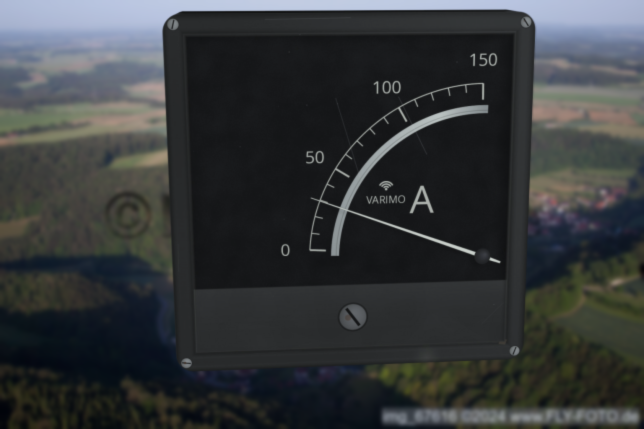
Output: value=30 unit=A
